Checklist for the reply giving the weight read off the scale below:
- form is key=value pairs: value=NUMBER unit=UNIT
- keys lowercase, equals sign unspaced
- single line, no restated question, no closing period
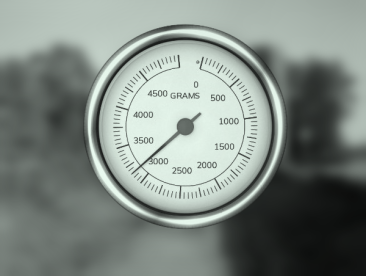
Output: value=3150 unit=g
